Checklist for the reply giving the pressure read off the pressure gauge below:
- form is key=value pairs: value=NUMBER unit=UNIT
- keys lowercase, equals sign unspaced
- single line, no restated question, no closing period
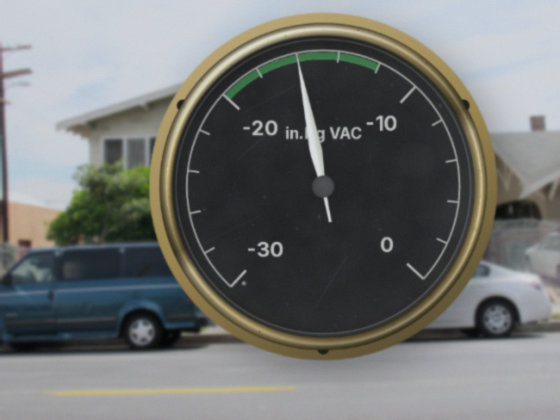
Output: value=-16 unit=inHg
